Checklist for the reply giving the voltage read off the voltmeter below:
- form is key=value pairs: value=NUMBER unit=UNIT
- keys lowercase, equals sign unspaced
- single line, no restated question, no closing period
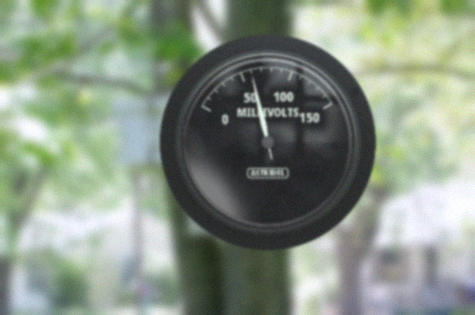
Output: value=60 unit=mV
